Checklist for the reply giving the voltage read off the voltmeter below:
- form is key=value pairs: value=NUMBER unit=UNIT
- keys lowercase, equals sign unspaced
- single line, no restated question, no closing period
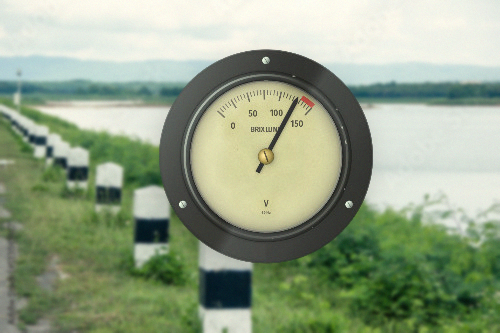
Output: value=125 unit=V
